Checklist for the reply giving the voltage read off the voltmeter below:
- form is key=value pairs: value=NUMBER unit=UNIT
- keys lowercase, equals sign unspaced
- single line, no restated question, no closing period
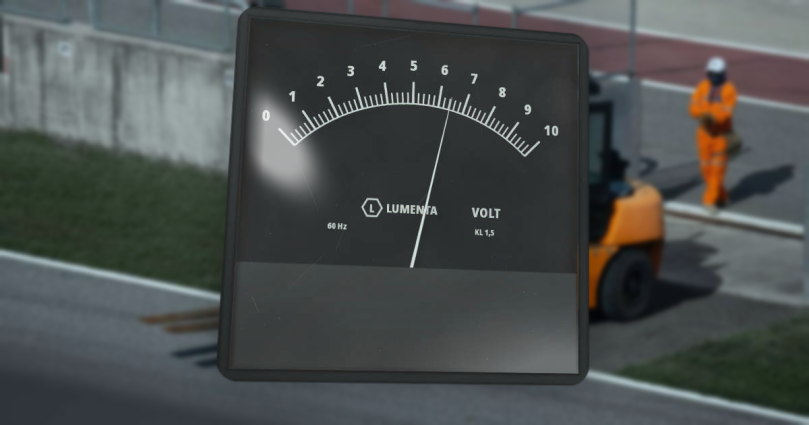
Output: value=6.4 unit=V
